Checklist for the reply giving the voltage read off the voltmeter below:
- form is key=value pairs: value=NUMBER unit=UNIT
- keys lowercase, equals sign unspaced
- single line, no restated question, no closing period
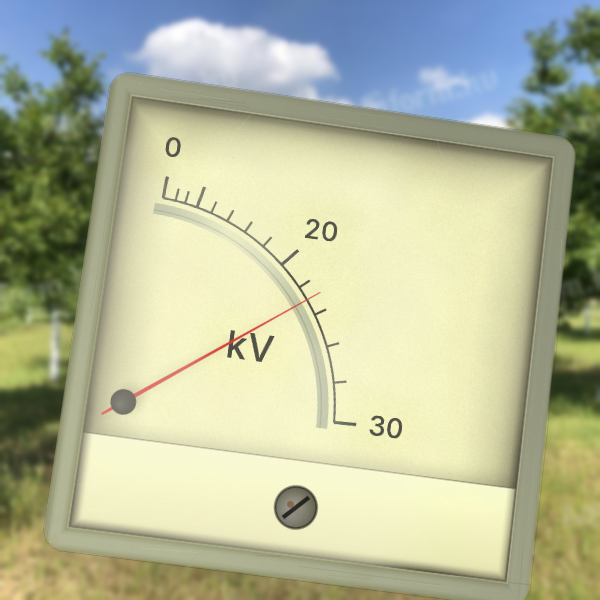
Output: value=23 unit=kV
